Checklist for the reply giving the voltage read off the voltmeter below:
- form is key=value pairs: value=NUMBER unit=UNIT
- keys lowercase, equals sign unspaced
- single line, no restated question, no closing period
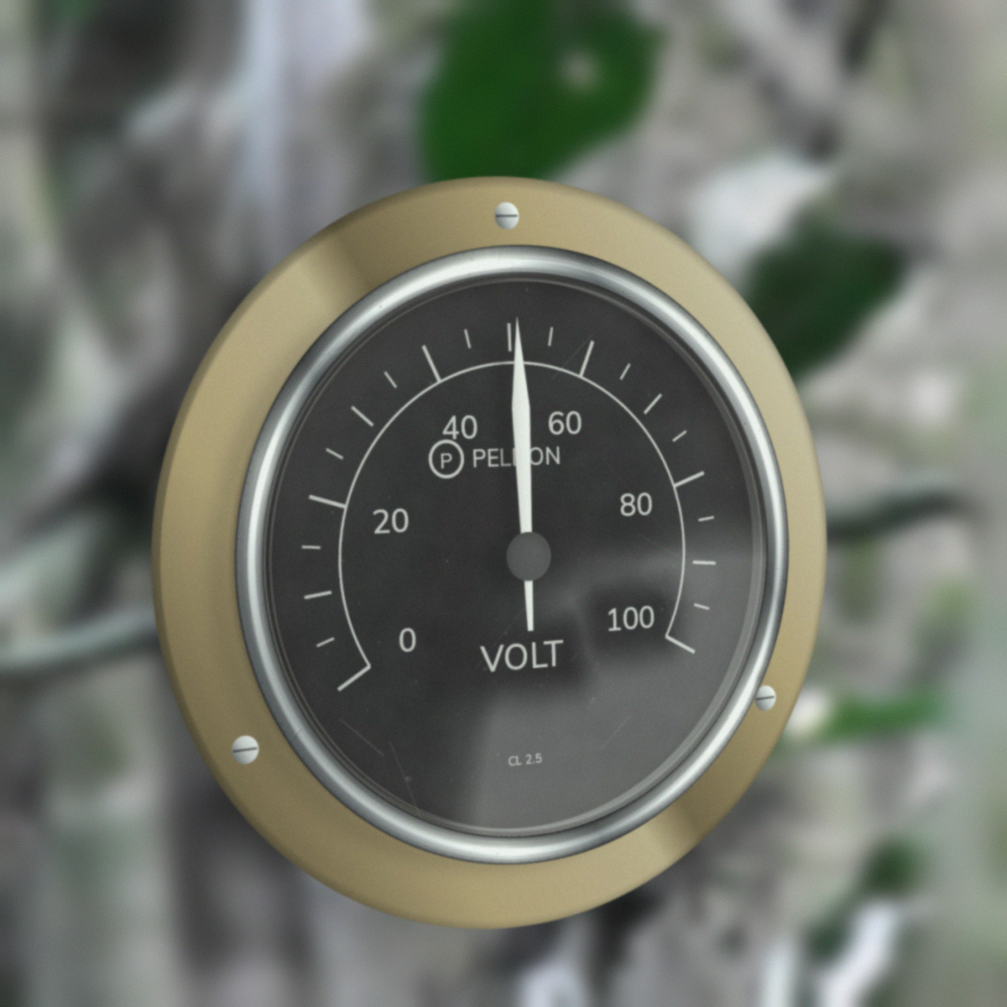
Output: value=50 unit=V
